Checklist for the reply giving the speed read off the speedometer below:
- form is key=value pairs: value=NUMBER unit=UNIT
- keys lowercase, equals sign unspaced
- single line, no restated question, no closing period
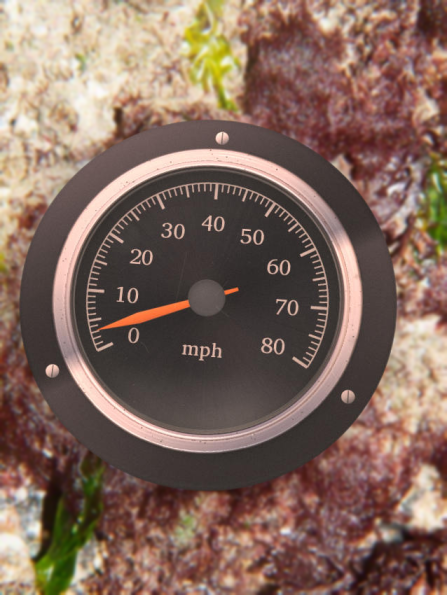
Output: value=3 unit=mph
